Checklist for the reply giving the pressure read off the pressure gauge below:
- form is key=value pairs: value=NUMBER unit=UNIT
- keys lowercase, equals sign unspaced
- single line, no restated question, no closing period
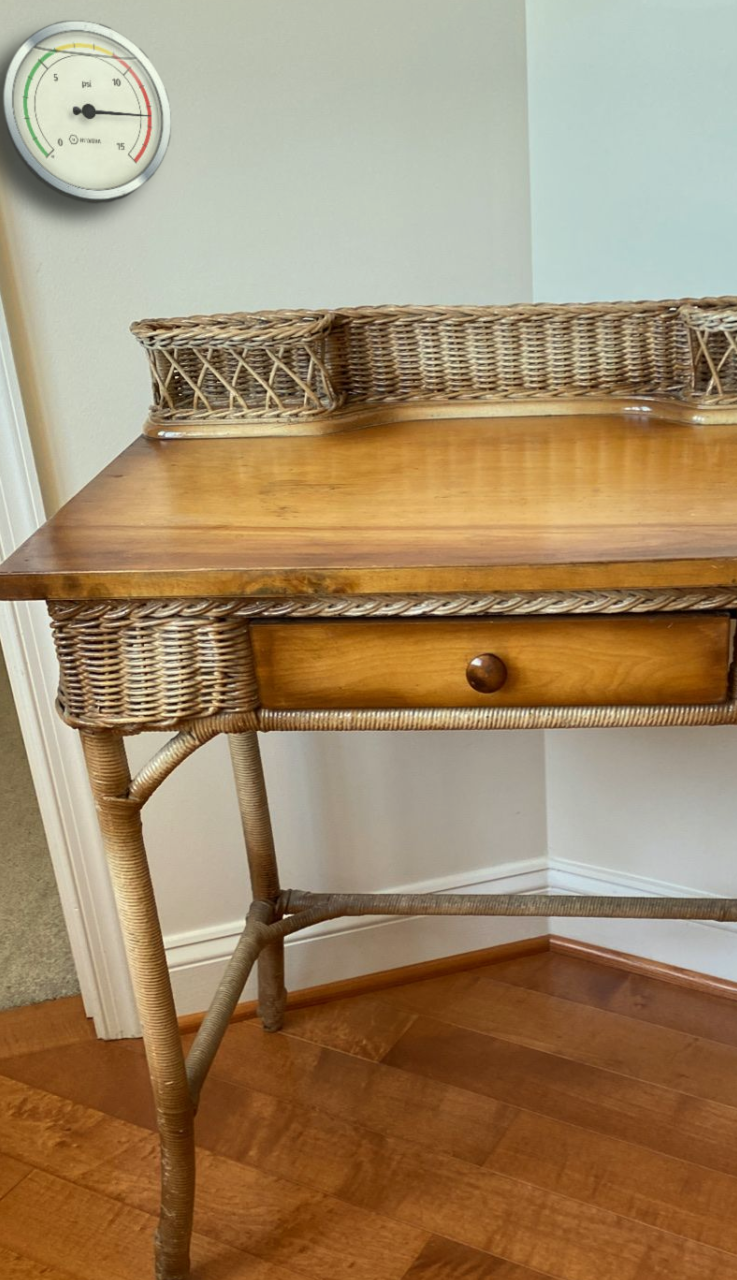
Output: value=12.5 unit=psi
